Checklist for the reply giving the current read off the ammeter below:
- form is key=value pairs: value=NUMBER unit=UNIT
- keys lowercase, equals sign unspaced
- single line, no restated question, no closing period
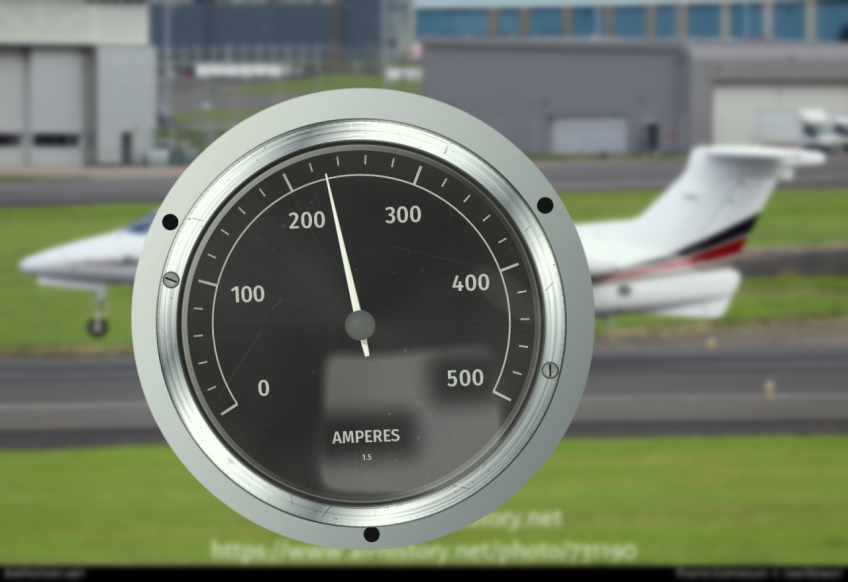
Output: value=230 unit=A
